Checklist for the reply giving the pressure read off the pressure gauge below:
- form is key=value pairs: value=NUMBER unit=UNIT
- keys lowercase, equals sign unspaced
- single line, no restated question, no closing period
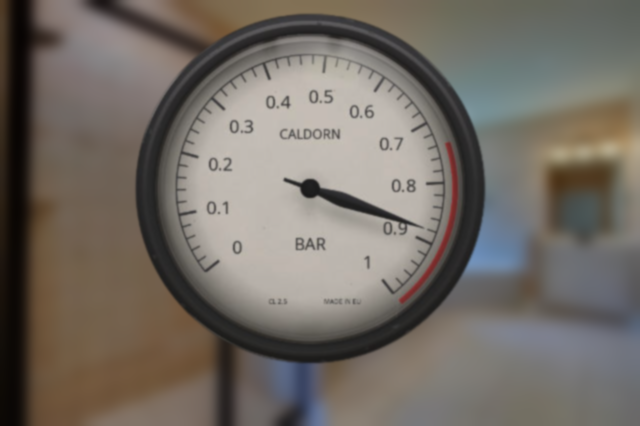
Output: value=0.88 unit=bar
